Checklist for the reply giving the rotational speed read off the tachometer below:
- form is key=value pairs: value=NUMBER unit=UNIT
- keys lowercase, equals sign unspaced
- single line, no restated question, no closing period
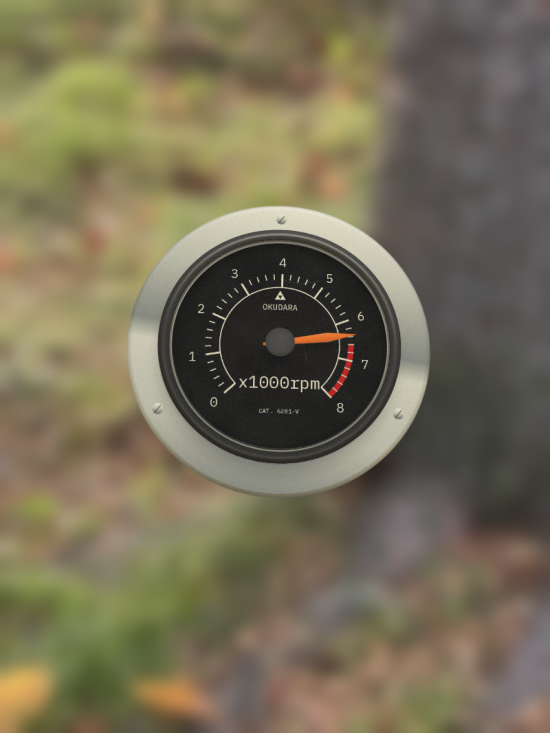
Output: value=6400 unit=rpm
